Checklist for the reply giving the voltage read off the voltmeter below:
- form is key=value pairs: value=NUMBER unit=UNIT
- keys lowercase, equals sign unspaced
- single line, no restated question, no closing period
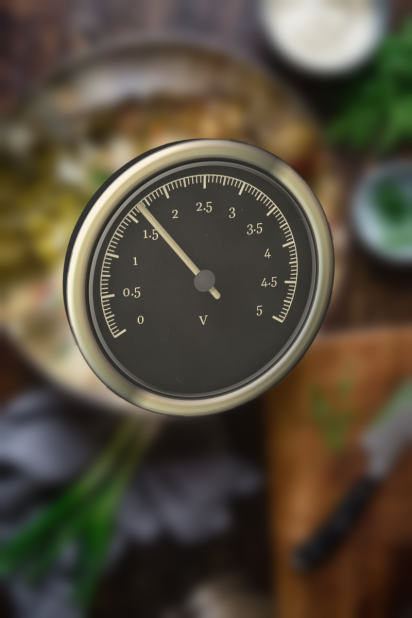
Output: value=1.65 unit=V
